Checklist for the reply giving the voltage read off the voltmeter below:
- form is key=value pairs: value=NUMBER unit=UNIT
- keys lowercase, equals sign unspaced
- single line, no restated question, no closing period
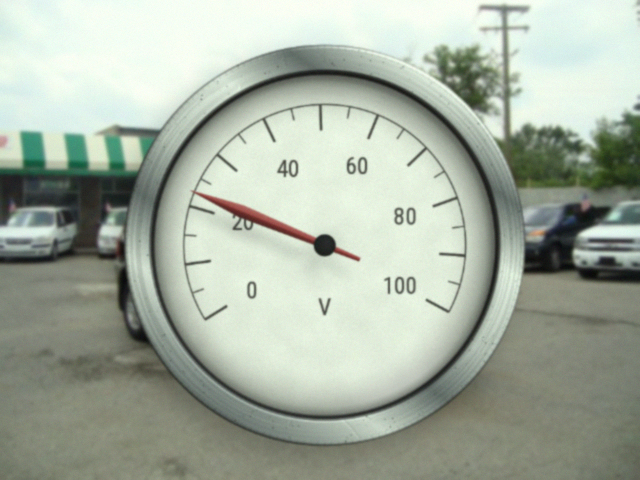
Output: value=22.5 unit=V
